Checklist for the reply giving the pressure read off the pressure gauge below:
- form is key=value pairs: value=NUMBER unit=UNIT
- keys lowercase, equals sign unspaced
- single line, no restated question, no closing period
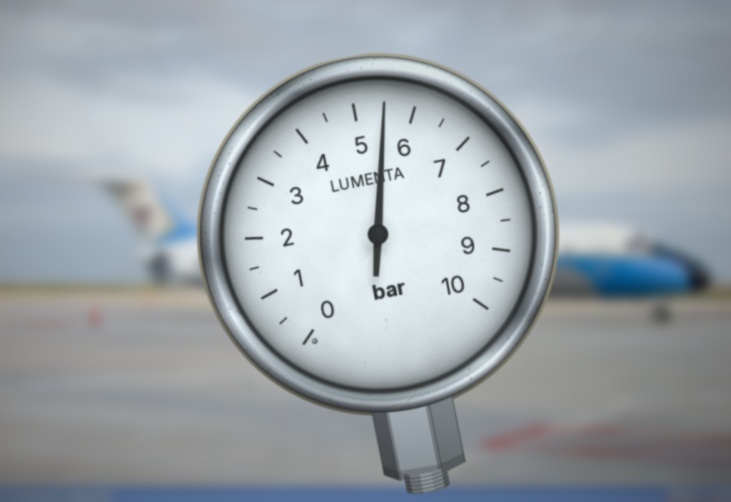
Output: value=5.5 unit=bar
